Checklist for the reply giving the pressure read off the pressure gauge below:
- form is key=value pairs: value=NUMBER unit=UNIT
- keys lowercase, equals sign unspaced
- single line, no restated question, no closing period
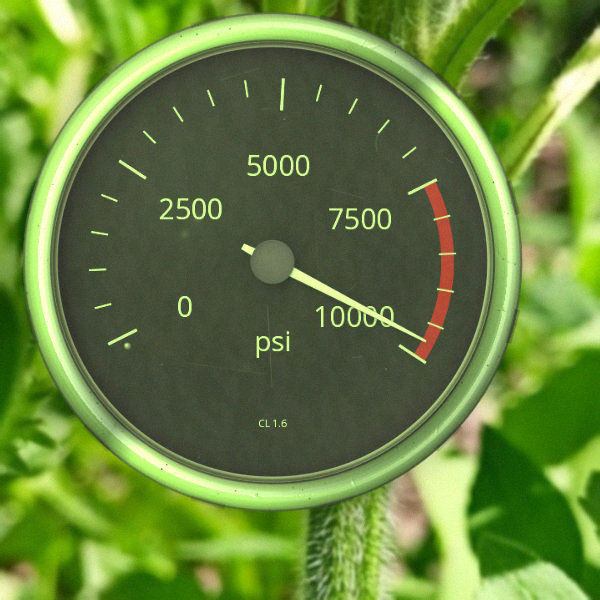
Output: value=9750 unit=psi
